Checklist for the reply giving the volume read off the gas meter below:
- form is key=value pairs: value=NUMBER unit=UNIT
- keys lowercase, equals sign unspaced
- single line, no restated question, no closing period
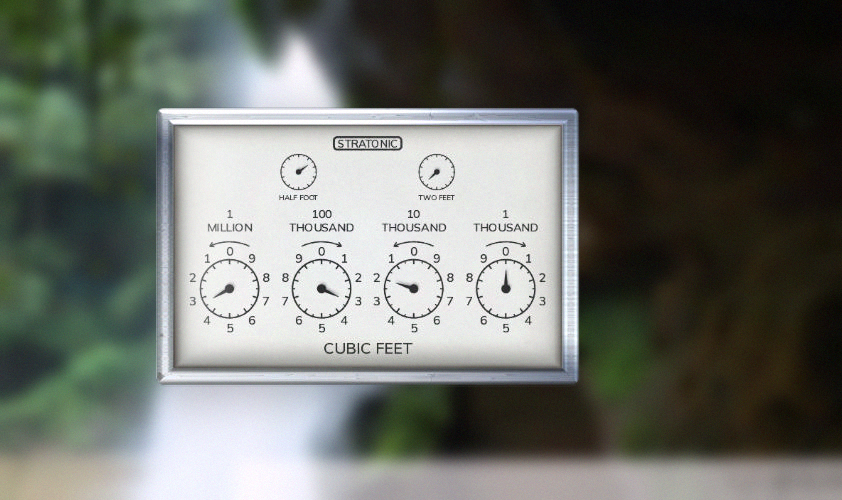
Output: value=332000 unit=ft³
